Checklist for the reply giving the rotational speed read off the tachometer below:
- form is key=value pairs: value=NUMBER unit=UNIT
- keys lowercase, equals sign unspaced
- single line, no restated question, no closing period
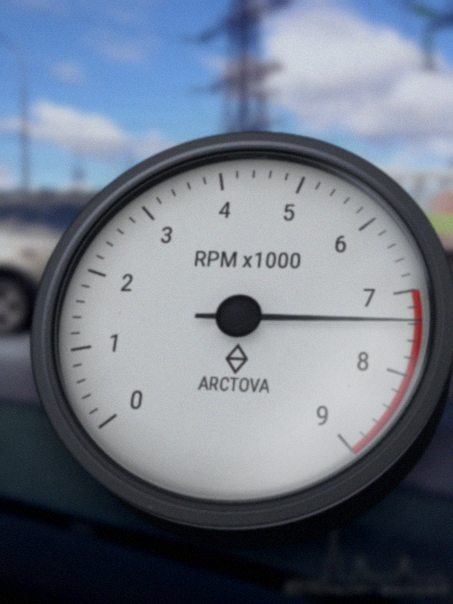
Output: value=7400 unit=rpm
